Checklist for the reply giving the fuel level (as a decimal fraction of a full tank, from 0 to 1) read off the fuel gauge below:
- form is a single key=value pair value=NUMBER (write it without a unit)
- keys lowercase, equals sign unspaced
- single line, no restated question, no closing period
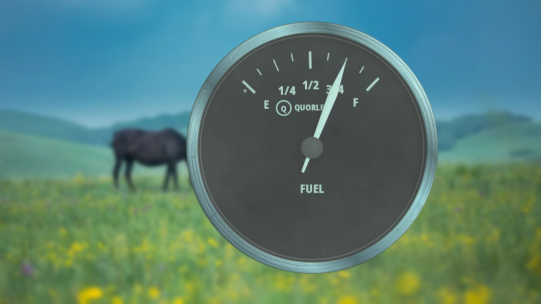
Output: value=0.75
